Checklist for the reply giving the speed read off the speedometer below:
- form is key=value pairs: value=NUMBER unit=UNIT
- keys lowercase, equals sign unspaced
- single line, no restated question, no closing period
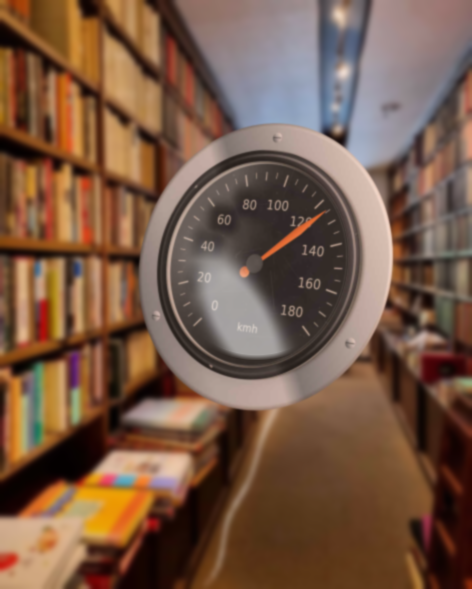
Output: value=125 unit=km/h
